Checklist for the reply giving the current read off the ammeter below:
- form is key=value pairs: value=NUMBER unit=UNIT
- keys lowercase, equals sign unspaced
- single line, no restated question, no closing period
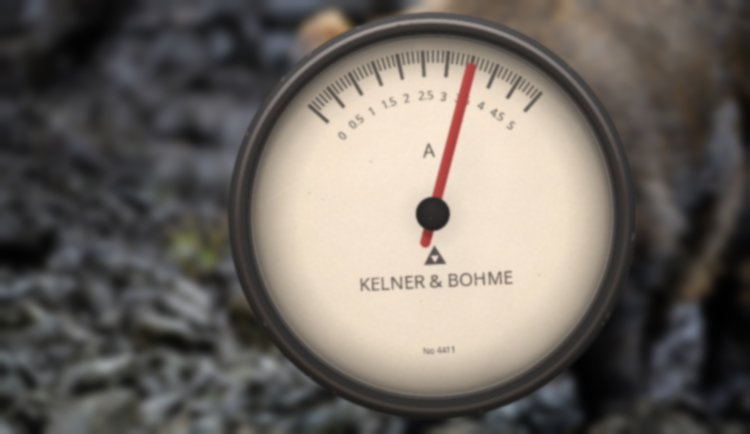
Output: value=3.5 unit=A
